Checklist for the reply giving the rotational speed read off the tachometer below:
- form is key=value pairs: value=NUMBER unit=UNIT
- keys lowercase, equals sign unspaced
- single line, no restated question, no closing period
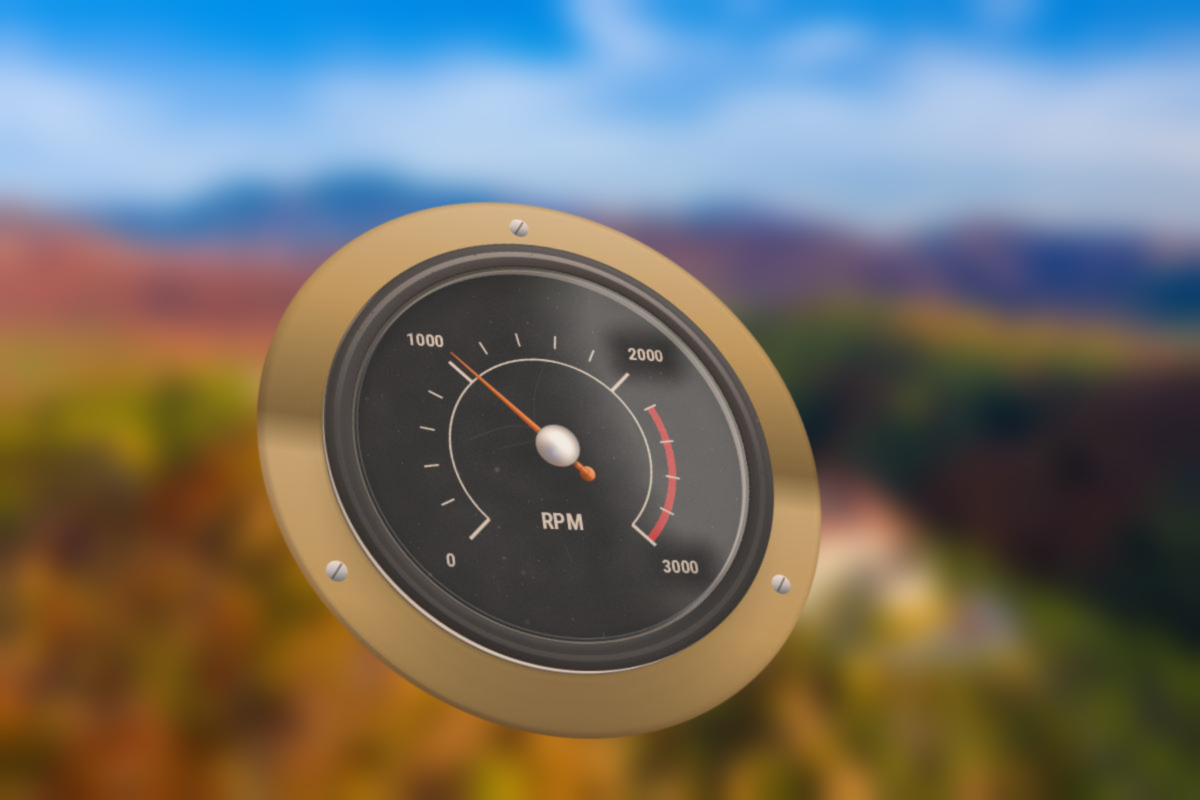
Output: value=1000 unit=rpm
